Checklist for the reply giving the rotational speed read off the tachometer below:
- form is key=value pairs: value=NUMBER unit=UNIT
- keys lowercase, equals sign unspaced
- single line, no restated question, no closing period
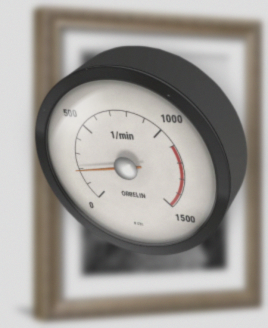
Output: value=200 unit=rpm
